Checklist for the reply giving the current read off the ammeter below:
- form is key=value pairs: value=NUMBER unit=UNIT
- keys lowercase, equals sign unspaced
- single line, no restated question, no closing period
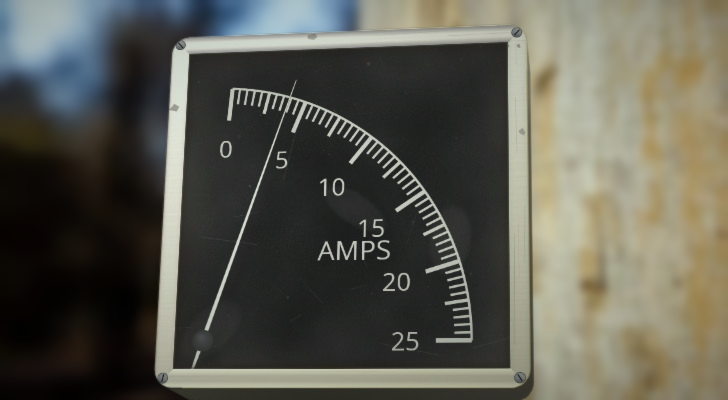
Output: value=4 unit=A
